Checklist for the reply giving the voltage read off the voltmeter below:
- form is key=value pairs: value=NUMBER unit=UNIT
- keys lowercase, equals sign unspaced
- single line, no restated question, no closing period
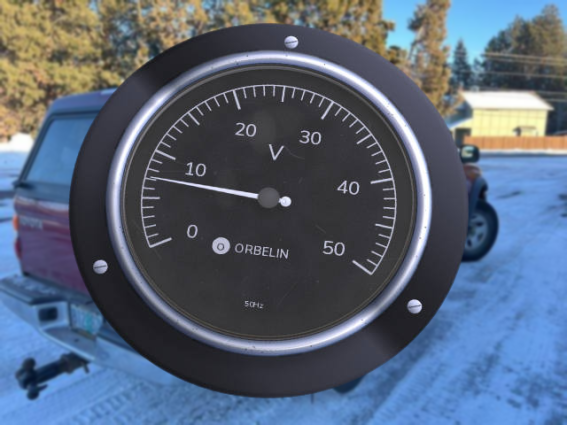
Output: value=7 unit=V
